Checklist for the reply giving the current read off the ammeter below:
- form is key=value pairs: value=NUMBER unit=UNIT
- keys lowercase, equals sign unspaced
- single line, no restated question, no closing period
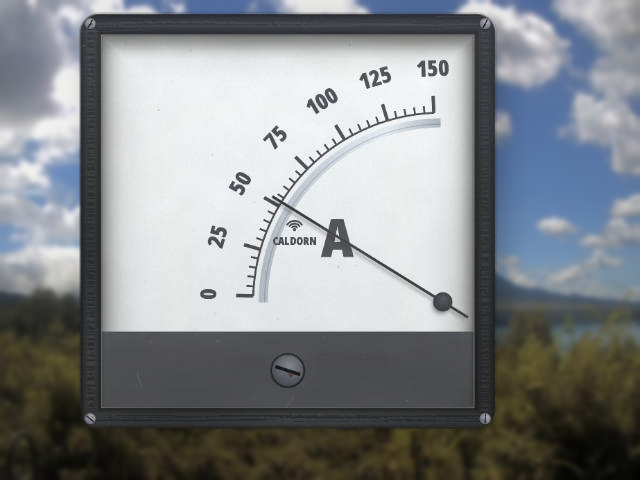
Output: value=52.5 unit=A
